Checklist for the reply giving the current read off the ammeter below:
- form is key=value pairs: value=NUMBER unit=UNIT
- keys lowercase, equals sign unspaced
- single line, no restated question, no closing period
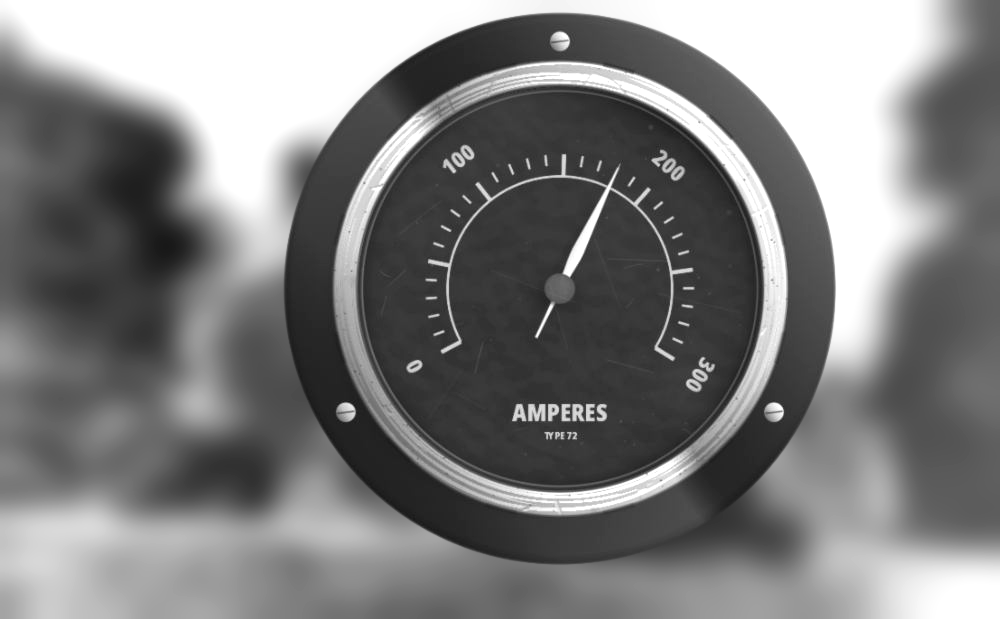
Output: value=180 unit=A
